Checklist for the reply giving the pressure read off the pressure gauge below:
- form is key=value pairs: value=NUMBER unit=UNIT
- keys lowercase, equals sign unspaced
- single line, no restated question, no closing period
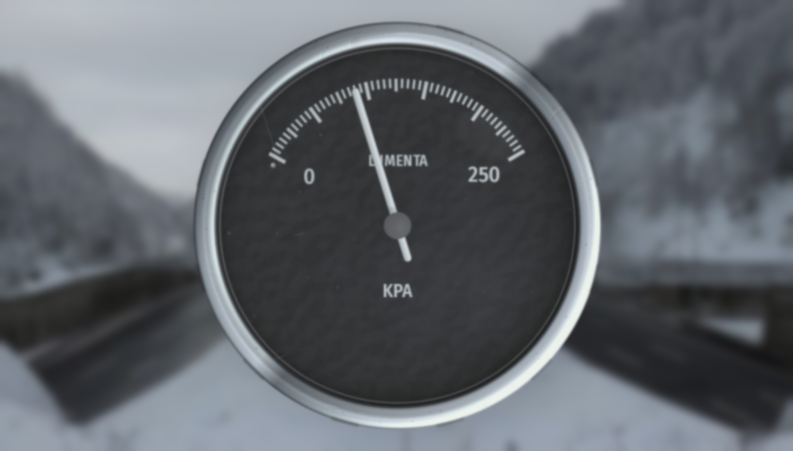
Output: value=90 unit=kPa
